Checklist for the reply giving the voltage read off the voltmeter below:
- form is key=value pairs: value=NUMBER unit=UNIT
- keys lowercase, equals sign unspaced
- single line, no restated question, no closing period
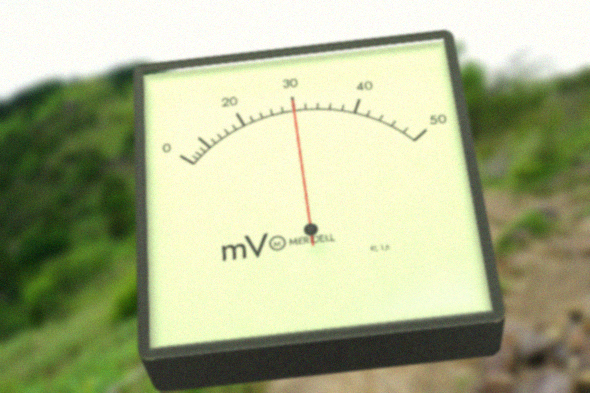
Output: value=30 unit=mV
